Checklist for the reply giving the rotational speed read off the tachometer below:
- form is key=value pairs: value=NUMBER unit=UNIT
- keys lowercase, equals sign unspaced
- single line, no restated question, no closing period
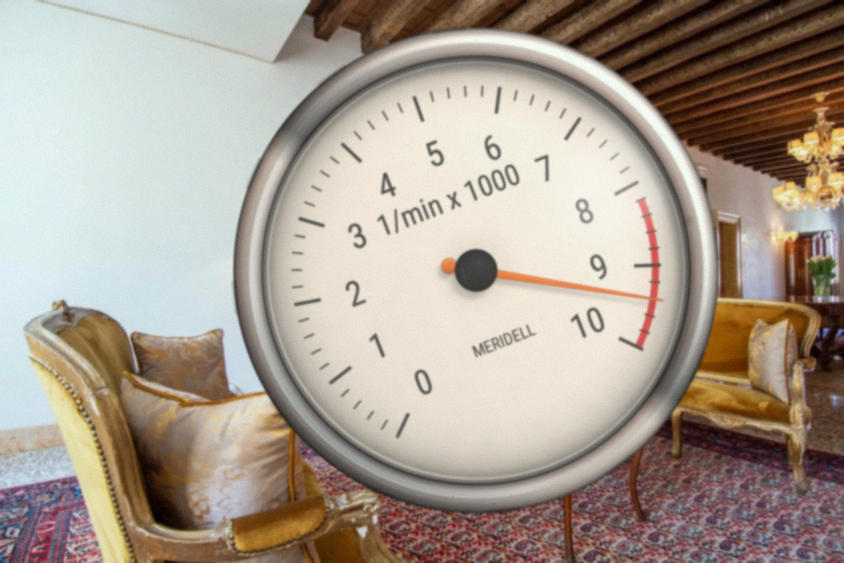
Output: value=9400 unit=rpm
